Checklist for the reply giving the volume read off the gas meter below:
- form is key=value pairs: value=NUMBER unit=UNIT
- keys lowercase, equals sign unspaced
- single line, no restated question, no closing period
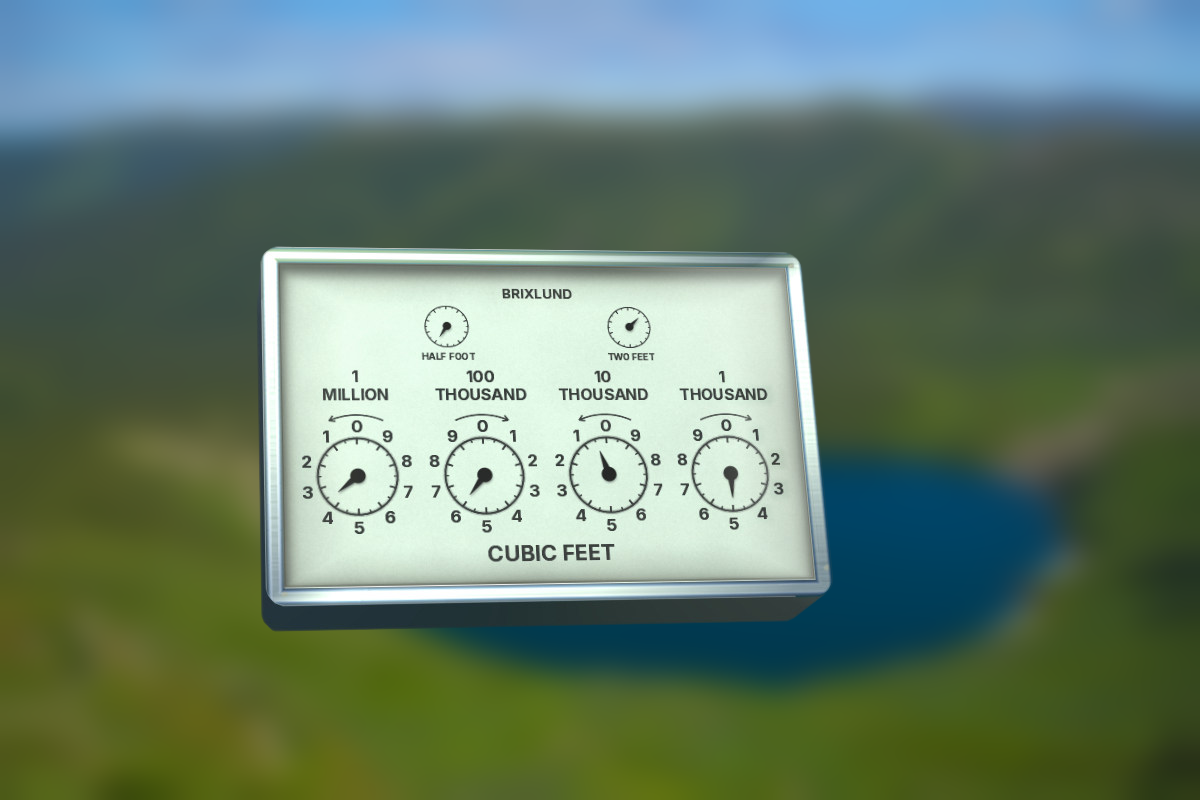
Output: value=360500 unit=ft³
